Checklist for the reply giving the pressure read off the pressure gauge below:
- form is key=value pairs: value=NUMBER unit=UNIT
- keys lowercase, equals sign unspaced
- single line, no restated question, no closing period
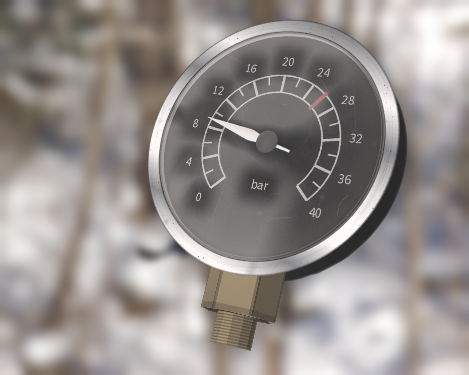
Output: value=9 unit=bar
